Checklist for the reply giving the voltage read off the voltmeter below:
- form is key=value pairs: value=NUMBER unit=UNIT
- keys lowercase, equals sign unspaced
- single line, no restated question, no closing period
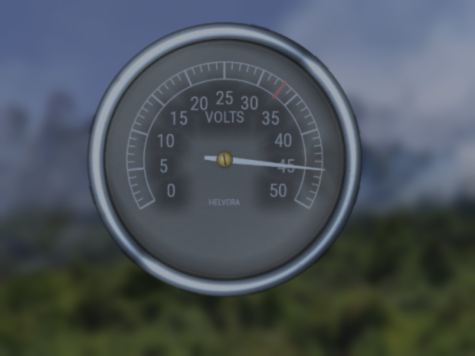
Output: value=45 unit=V
